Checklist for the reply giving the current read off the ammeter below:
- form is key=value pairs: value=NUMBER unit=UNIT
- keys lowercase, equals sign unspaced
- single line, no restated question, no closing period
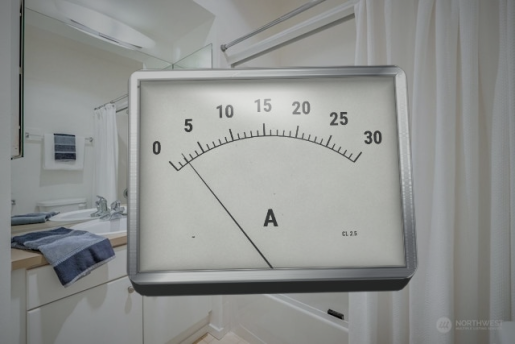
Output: value=2 unit=A
